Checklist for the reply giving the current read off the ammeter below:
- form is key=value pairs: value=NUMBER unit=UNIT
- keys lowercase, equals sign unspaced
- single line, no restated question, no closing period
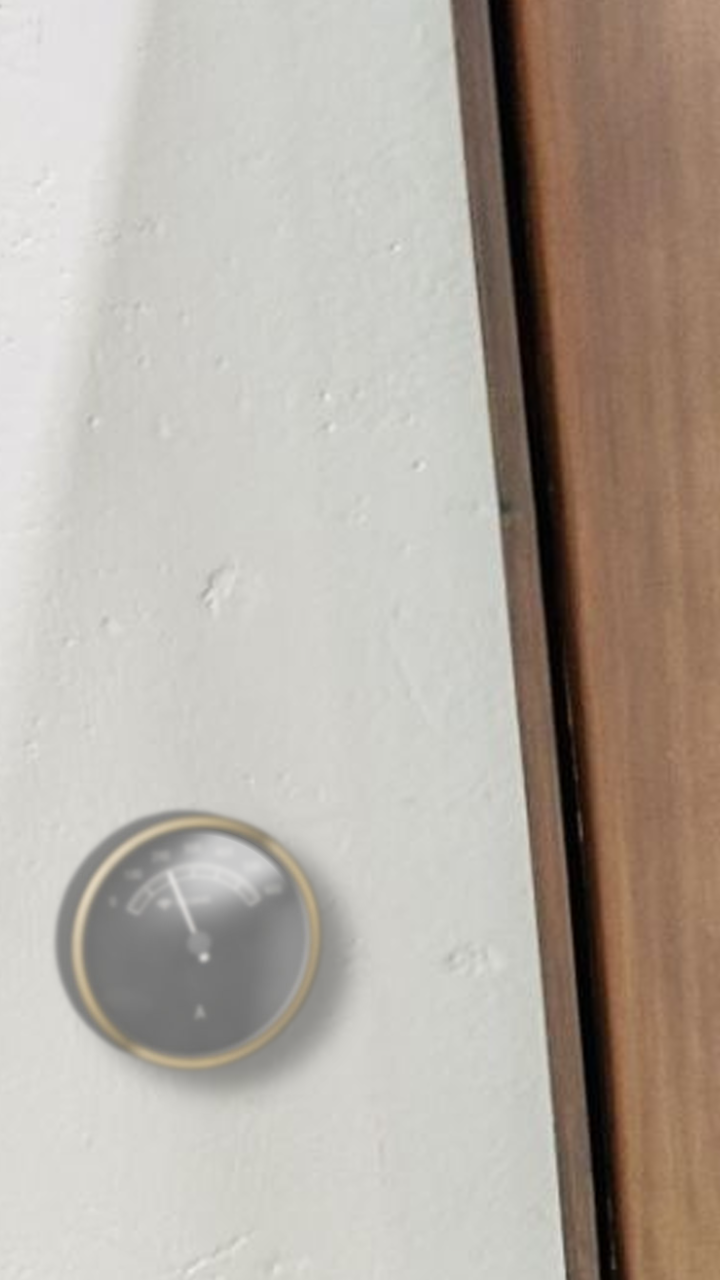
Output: value=200 unit=A
